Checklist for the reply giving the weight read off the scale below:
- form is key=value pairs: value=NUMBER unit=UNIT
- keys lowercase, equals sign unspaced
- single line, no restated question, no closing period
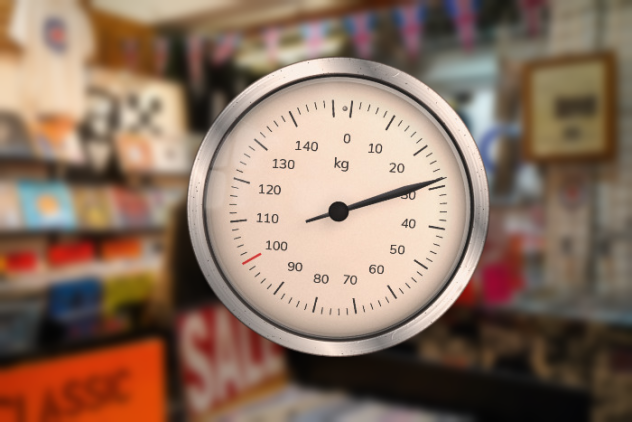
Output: value=28 unit=kg
